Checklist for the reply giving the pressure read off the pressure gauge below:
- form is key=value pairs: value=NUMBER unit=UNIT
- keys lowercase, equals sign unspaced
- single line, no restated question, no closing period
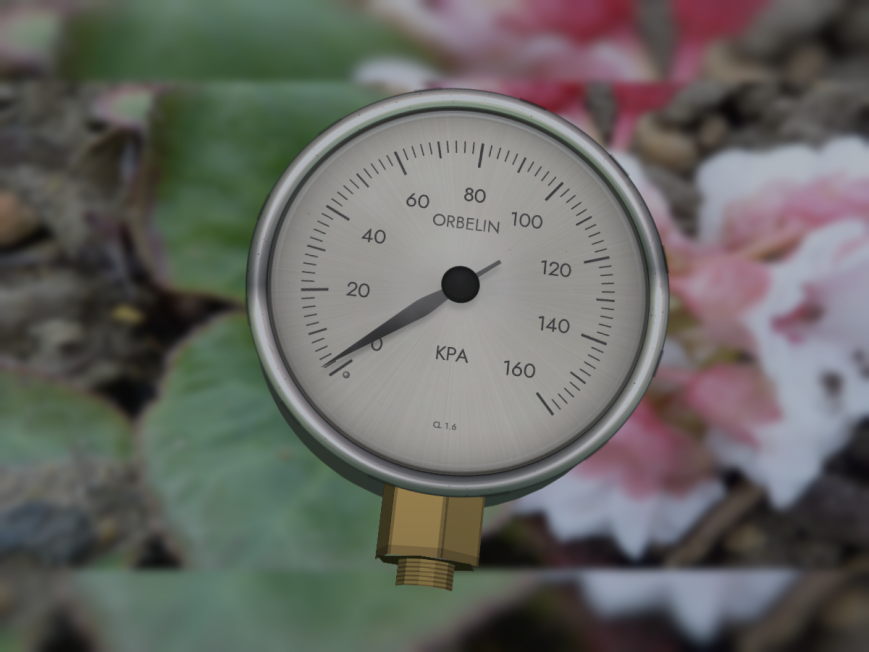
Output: value=2 unit=kPa
